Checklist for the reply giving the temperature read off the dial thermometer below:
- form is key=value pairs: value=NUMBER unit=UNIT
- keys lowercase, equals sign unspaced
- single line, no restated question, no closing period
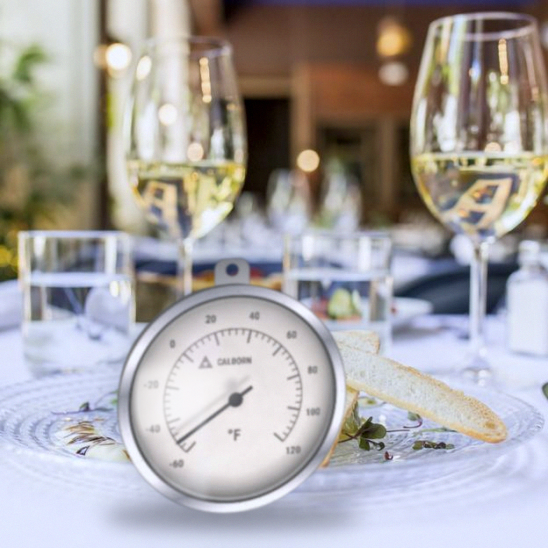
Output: value=-52 unit=°F
